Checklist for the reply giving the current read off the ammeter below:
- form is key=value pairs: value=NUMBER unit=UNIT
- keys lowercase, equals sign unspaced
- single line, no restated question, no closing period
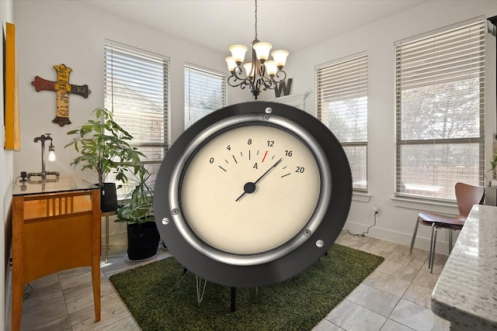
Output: value=16 unit=A
